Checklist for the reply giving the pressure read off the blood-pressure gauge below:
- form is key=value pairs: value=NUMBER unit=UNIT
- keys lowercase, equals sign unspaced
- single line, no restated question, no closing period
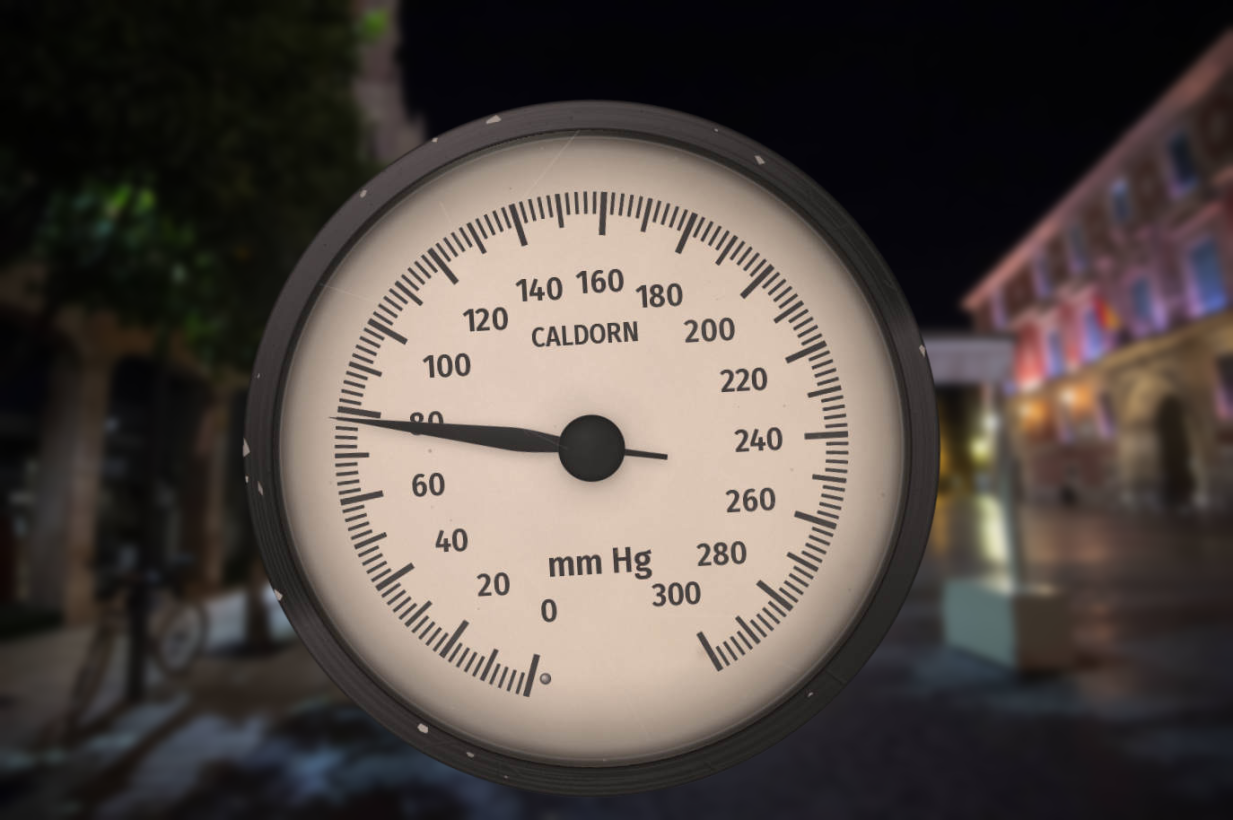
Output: value=78 unit=mmHg
